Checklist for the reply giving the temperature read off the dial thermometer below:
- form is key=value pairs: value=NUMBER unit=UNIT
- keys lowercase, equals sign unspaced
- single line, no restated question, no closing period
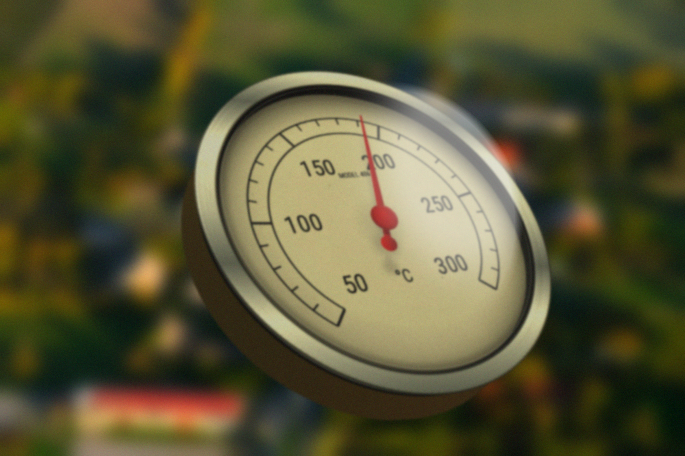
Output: value=190 unit=°C
